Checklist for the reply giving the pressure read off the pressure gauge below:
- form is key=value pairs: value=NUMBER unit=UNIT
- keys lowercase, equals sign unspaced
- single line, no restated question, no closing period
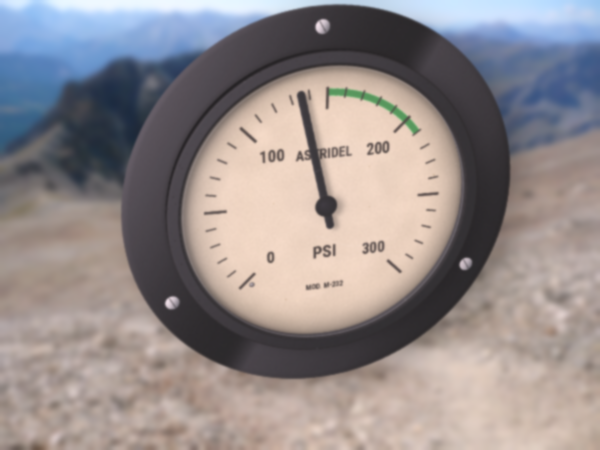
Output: value=135 unit=psi
